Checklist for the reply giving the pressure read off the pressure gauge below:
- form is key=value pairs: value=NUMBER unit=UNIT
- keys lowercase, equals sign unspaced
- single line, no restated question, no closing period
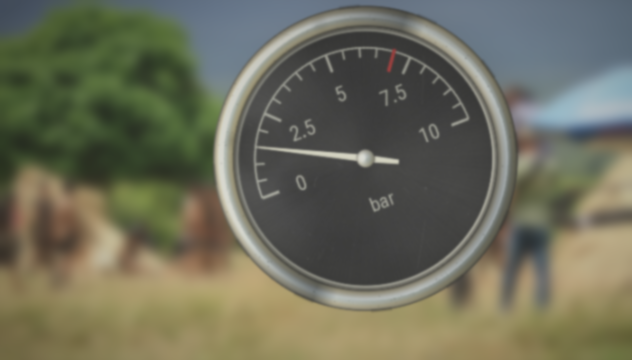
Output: value=1.5 unit=bar
